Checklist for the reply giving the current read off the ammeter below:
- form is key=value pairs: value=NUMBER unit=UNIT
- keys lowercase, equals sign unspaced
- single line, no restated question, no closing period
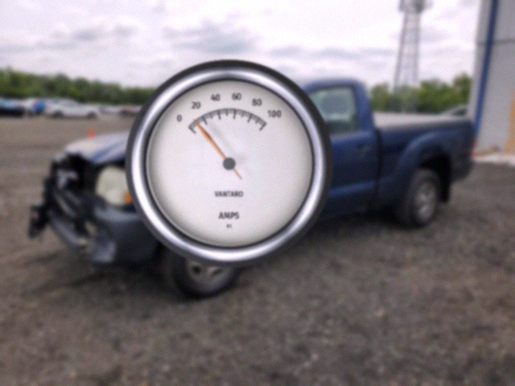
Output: value=10 unit=A
